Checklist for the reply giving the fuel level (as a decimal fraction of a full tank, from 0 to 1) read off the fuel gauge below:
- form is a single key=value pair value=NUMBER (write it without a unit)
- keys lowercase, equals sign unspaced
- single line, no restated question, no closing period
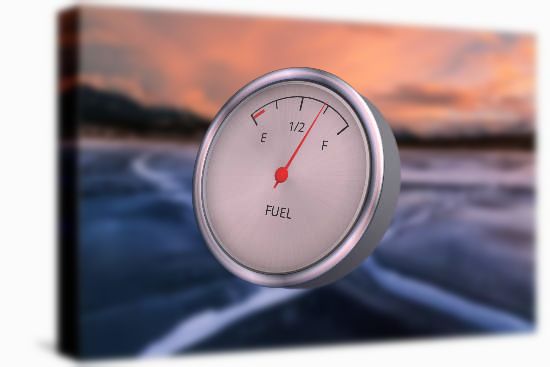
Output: value=0.75
